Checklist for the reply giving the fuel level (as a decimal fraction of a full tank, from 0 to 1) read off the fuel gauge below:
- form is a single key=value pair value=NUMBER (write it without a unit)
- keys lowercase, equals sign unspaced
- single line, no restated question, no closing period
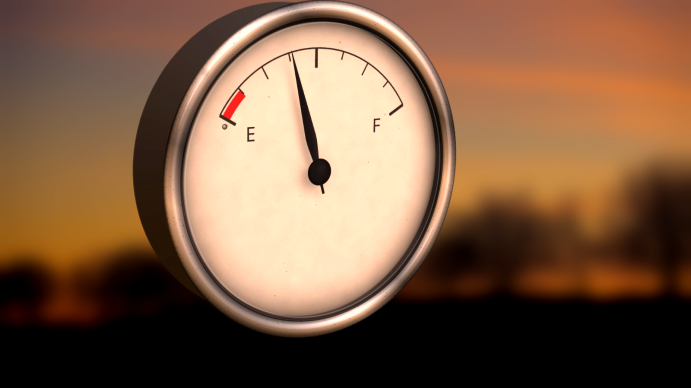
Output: value=0.375
